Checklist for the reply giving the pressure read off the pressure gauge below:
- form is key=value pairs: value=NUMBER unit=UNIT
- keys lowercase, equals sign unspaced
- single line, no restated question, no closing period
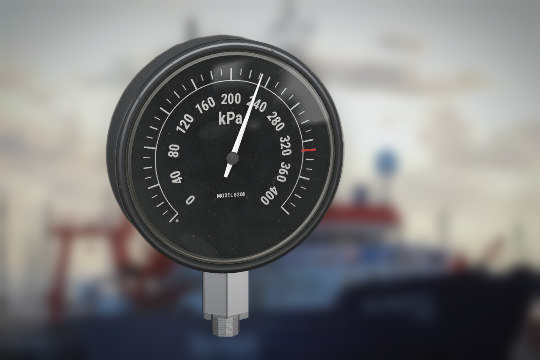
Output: value=230 unit=kPa
